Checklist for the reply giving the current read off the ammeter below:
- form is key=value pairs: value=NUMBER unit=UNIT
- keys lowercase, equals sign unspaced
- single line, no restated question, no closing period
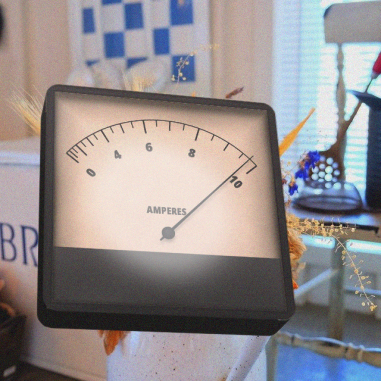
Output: value=9.75 unit=A
